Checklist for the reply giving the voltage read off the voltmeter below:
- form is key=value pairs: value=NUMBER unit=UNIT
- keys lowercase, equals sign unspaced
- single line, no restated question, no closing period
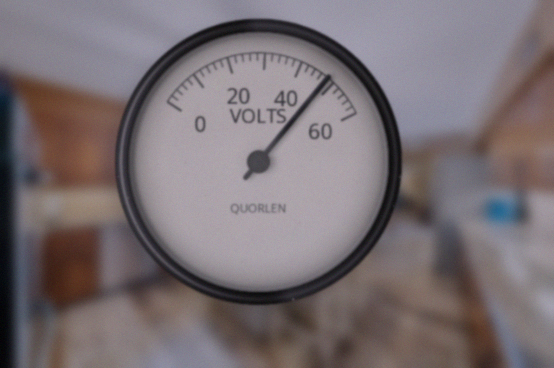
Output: value=48 unit=V
